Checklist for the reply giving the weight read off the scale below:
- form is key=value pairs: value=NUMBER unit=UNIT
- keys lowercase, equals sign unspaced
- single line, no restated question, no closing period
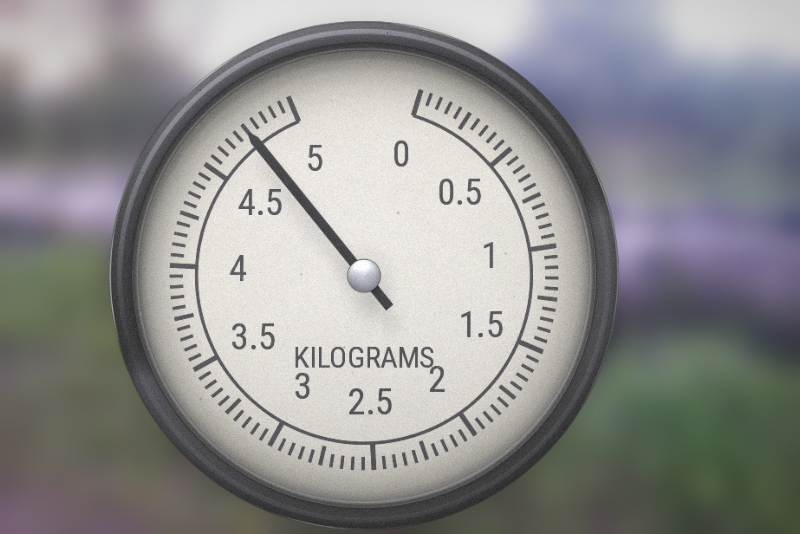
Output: value=4.75 unit=kg
